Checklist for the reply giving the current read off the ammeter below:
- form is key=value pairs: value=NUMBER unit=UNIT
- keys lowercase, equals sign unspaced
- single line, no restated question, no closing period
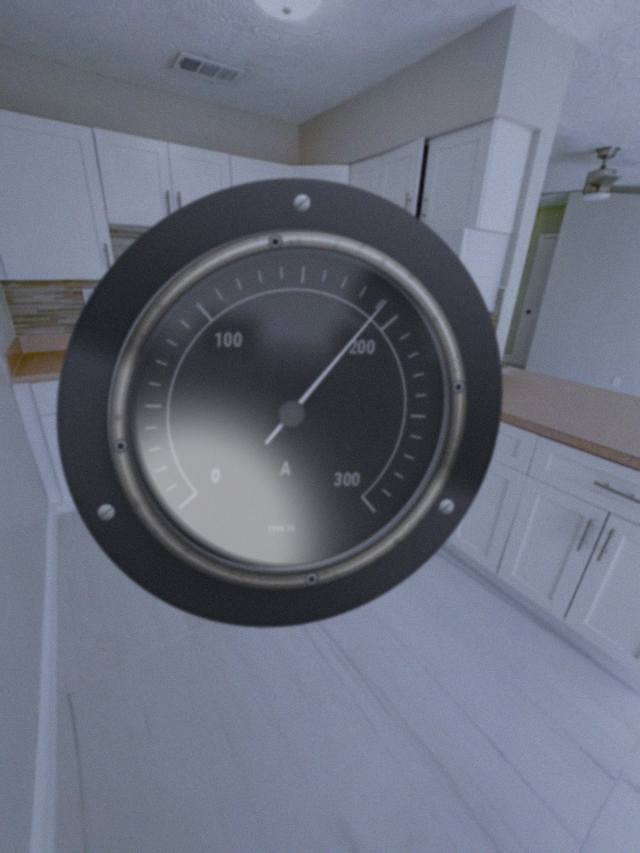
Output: value=190 unit=A
